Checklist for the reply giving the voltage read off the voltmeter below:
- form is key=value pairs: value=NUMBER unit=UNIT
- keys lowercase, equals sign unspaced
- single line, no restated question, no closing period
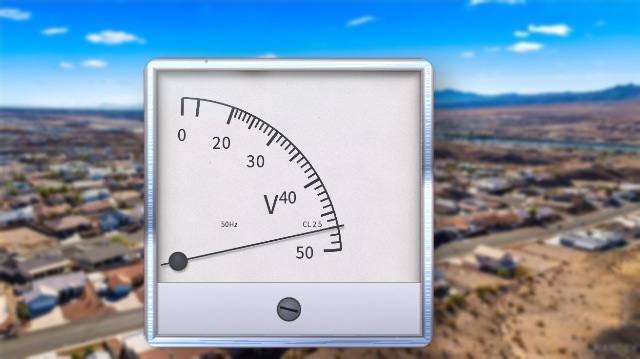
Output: value=47 unit=V
